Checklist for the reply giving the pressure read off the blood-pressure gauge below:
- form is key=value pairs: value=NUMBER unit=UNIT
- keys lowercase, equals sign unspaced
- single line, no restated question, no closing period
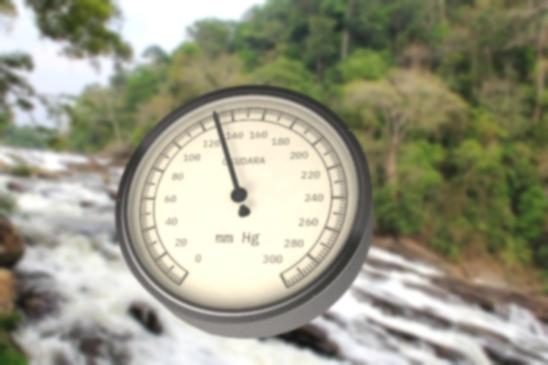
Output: value=130 unit=mmHg
